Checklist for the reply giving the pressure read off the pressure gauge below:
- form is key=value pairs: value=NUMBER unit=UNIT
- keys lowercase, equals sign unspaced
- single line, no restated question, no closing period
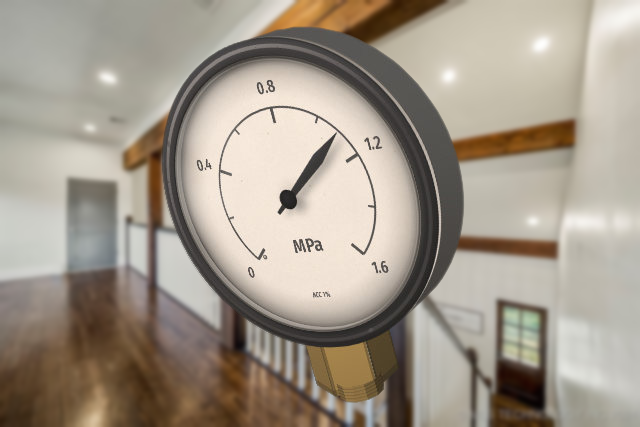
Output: value=1.1 unit=MPa
